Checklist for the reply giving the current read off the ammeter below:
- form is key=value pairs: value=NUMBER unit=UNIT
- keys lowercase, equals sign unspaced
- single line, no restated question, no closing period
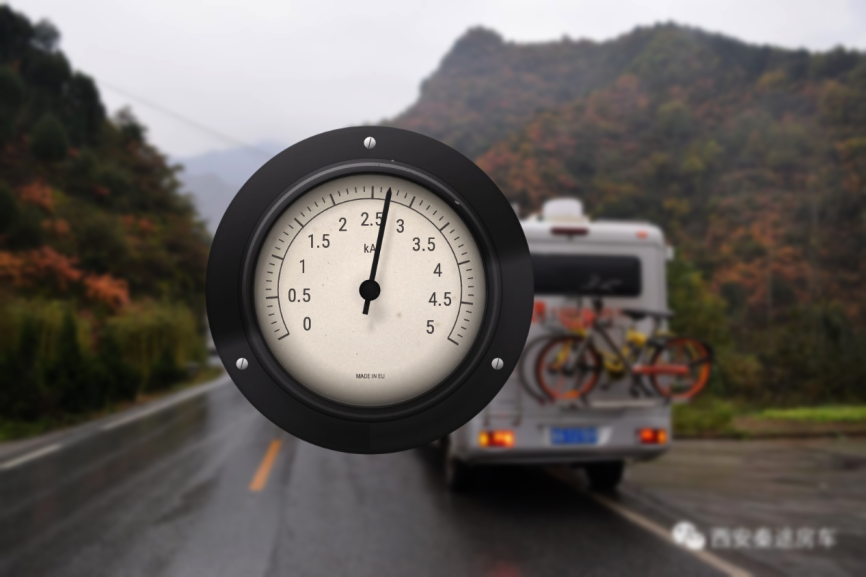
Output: value=2.7 unit=kA
